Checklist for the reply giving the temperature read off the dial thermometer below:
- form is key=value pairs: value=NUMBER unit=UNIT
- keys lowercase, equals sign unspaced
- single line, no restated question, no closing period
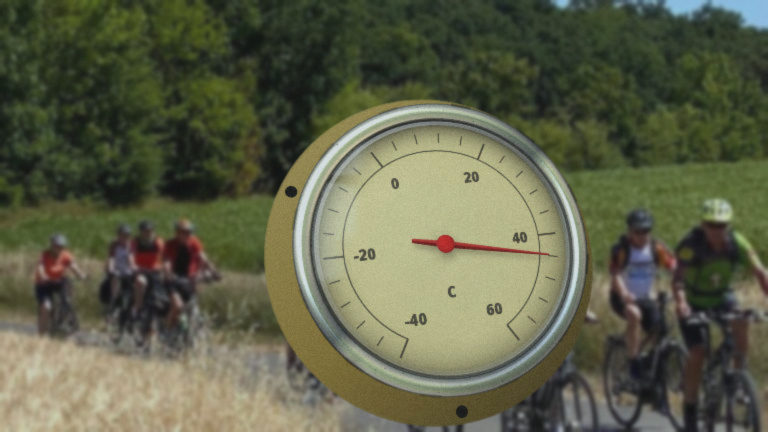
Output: value=44 unit=°C
